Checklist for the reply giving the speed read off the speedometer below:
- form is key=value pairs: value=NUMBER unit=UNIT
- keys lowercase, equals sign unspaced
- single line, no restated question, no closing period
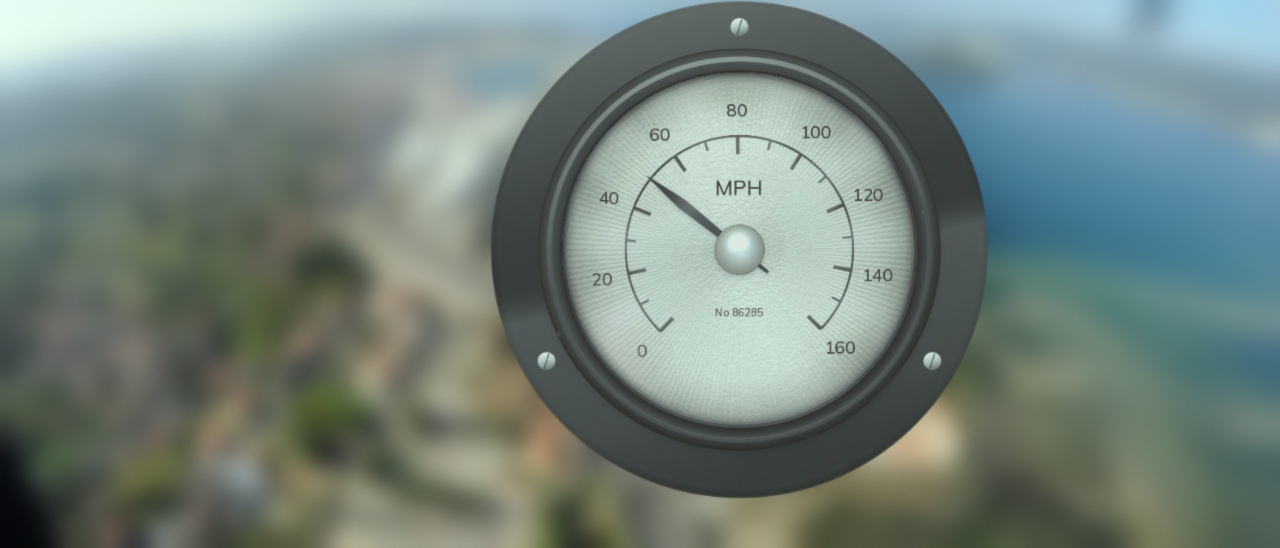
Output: value=50 unit=mph
